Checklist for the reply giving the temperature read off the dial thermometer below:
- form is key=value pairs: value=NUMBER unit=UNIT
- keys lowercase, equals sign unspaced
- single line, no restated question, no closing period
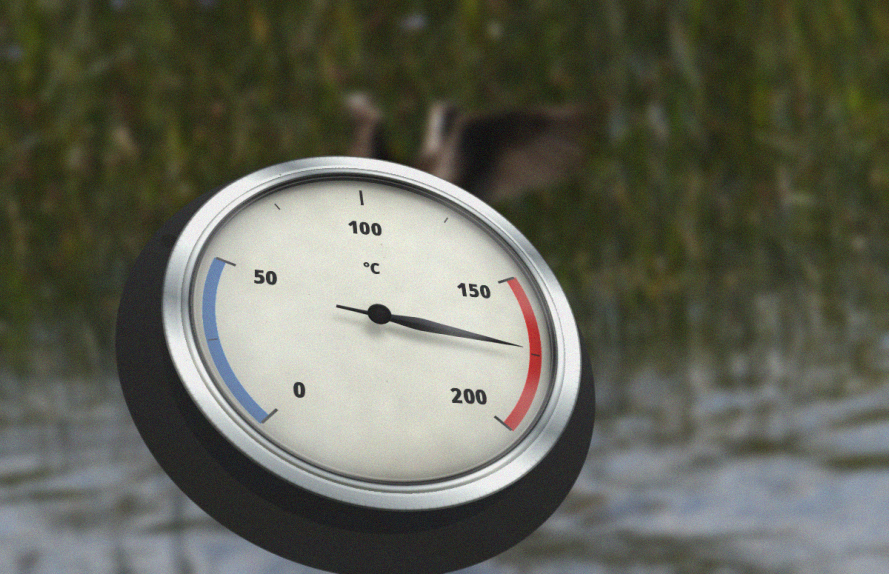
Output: value=175 unit=°C
